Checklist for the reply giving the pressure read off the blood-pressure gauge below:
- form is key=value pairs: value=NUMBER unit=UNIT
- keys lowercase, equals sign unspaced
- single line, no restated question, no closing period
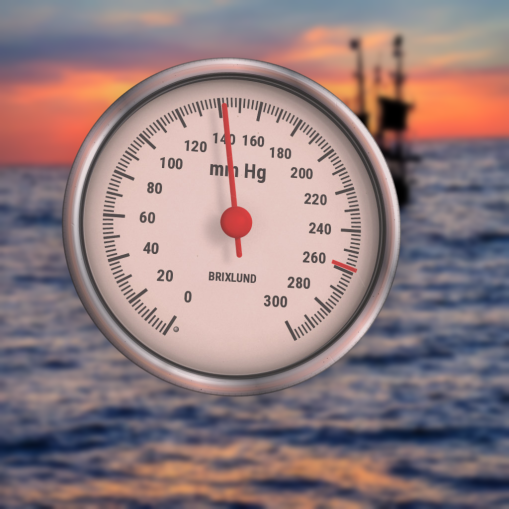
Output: value=142 unit=mmHg
